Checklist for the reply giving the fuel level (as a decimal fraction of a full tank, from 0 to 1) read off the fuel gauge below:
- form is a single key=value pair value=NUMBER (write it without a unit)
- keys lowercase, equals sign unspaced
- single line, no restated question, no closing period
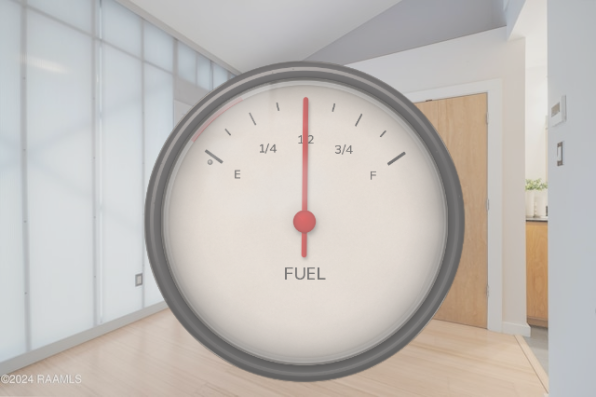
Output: value=0.5
